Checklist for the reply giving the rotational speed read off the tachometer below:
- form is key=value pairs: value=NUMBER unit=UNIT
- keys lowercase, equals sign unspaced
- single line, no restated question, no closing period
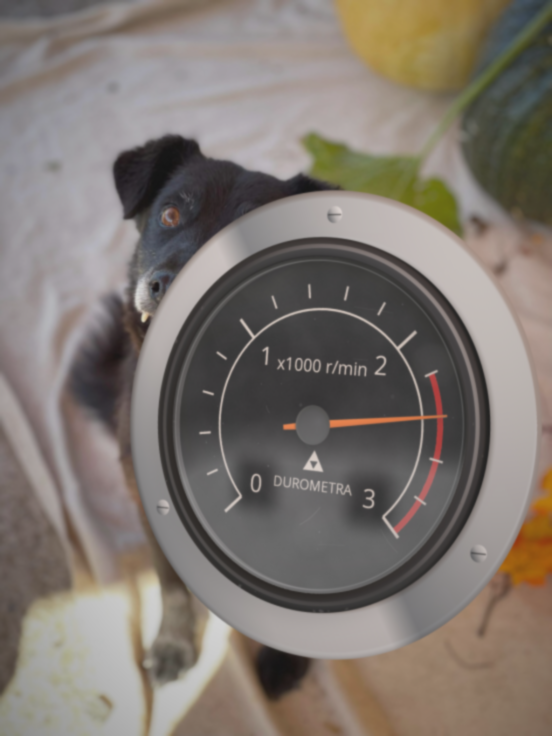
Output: value=2400 unit=rpm
